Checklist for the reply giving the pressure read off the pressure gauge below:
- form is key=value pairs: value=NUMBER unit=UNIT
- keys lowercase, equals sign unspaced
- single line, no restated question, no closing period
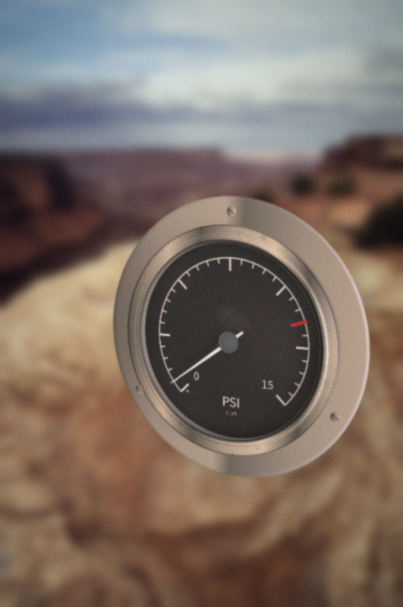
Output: value=0.5 unit=psi
